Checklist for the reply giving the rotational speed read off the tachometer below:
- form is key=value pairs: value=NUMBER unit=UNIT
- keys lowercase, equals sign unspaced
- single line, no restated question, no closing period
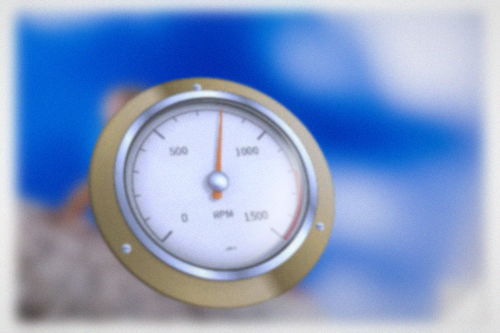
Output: value=800 unit=rpm
